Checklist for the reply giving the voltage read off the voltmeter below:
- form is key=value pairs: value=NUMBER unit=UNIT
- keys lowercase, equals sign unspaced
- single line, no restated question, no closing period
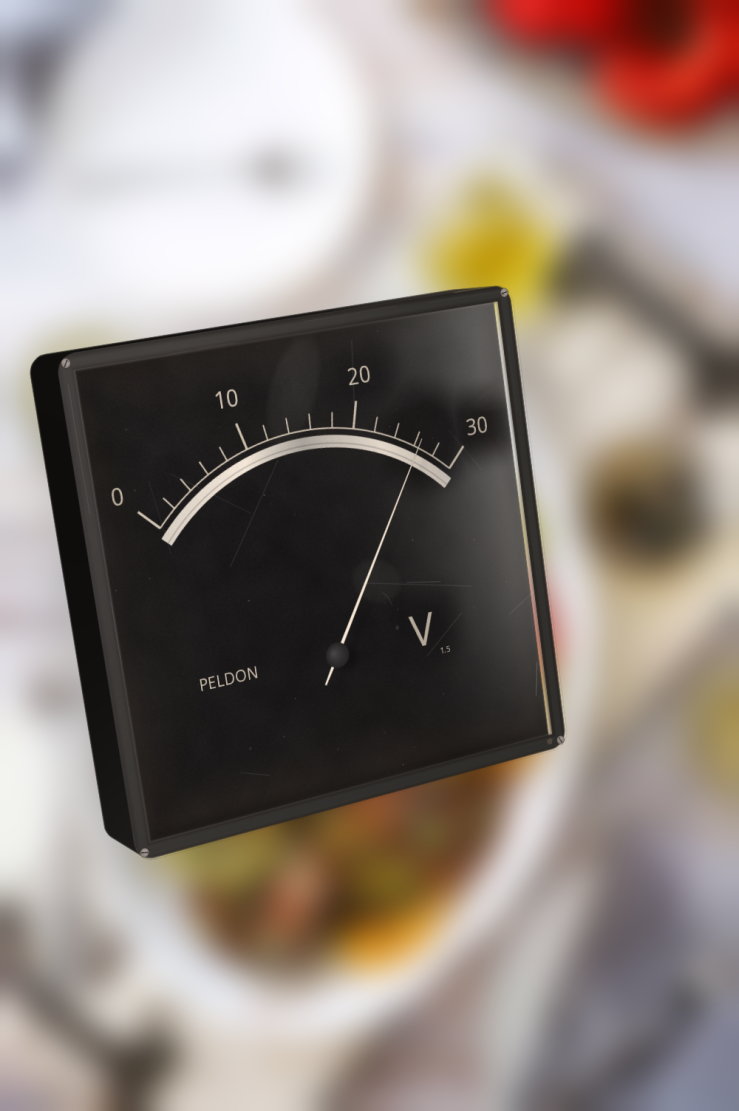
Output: value=26 unit=V
